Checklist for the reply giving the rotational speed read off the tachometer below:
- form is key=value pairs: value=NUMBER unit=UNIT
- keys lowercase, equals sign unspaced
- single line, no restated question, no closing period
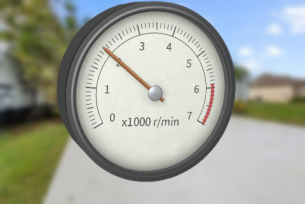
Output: value=2000 unit=rpm
